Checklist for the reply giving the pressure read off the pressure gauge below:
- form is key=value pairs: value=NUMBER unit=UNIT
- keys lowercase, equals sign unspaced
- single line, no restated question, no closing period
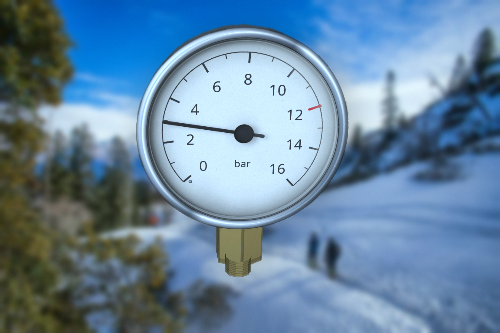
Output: value=3 unit=bar
